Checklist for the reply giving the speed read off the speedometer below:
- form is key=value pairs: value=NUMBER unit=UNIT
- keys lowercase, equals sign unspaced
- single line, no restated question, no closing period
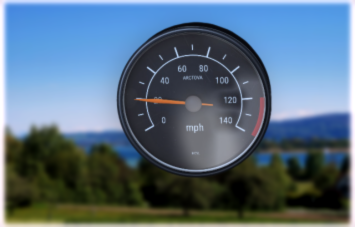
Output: value=20 unit=mph
